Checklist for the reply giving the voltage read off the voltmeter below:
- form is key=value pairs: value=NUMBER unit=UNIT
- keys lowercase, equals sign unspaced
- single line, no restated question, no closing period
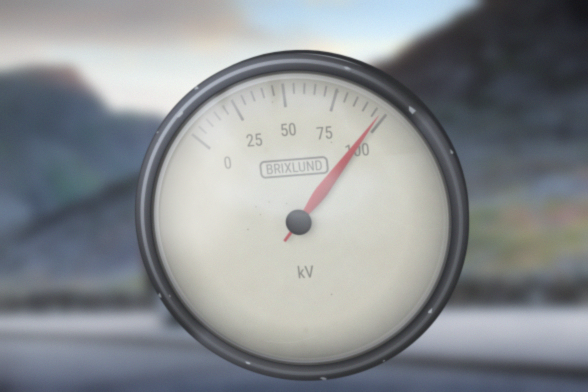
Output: value=97.5 unit=kV
